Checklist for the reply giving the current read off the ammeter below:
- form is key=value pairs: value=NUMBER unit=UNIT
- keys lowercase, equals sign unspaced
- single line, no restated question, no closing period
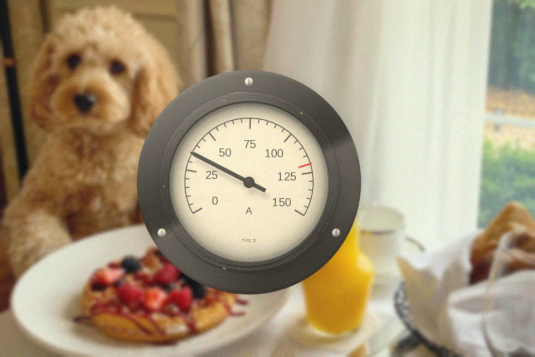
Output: value=35 unit=A
